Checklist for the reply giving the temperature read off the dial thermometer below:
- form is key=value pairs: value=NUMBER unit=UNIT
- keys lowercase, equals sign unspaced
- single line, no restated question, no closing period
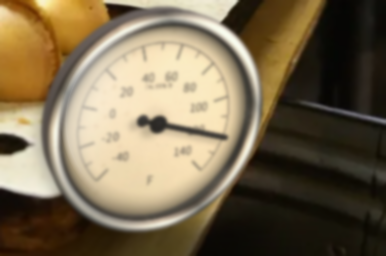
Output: value=120 unit=°F
